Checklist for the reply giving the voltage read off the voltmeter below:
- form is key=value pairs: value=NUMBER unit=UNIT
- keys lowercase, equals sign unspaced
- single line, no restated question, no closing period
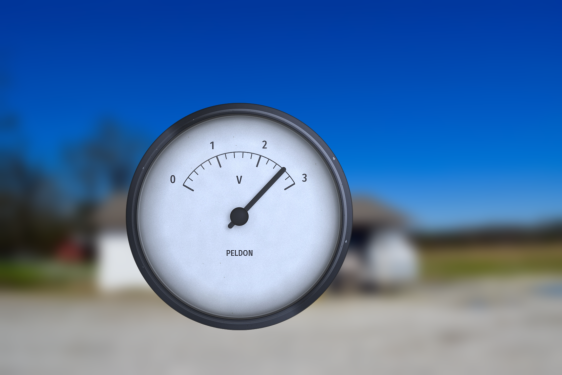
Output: value=2.6 unit=V
